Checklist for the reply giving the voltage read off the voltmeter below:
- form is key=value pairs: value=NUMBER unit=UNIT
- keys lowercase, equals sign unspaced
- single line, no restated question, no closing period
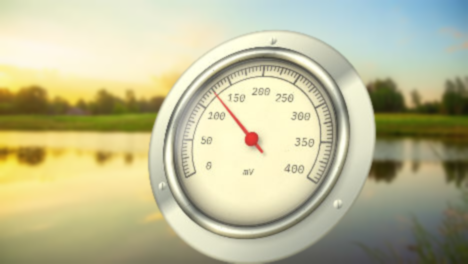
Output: value=125 unit=mV
